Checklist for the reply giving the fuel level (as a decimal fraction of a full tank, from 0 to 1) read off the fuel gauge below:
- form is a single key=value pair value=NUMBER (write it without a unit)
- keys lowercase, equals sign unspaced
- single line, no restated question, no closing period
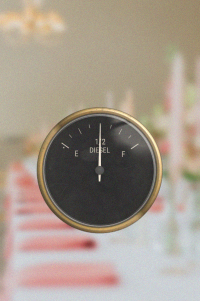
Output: value=0.5
